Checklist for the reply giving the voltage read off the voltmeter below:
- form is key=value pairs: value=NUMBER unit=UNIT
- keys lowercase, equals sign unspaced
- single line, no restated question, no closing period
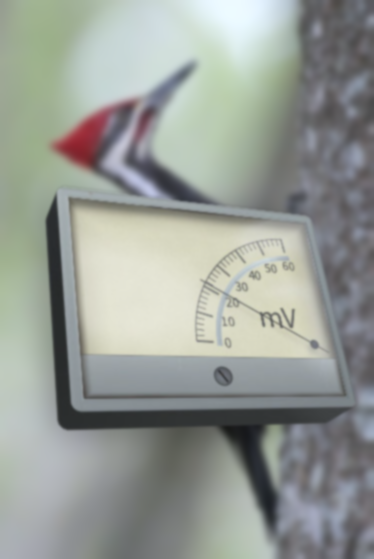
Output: value=20 unit=mV
